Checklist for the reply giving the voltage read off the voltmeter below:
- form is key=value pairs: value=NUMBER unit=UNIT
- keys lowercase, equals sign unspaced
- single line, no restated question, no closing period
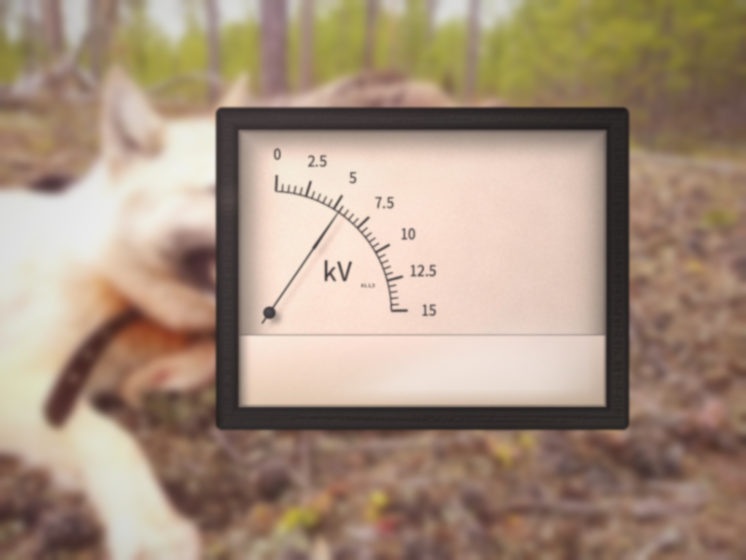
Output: value=5.5 unit=kV
